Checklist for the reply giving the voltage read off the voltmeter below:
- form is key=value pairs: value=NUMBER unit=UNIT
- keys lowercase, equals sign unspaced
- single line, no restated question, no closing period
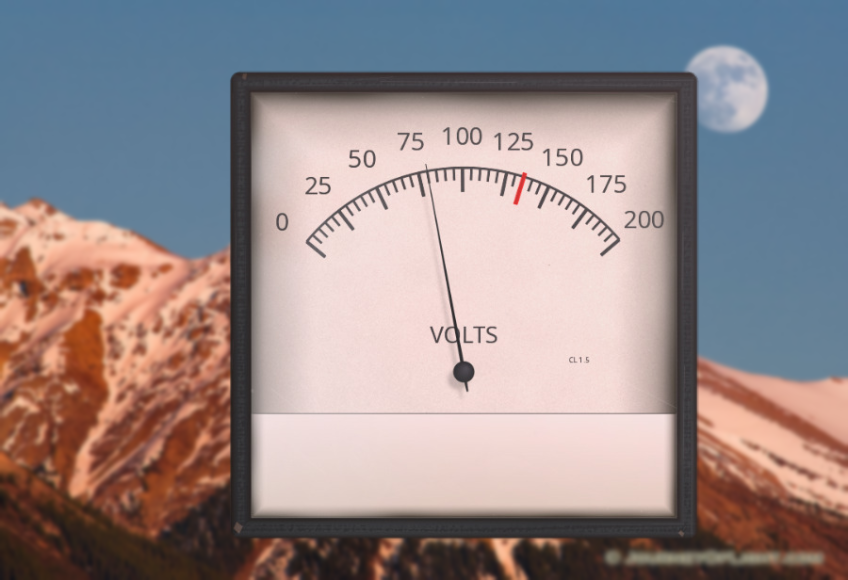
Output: value=80 unit=V
